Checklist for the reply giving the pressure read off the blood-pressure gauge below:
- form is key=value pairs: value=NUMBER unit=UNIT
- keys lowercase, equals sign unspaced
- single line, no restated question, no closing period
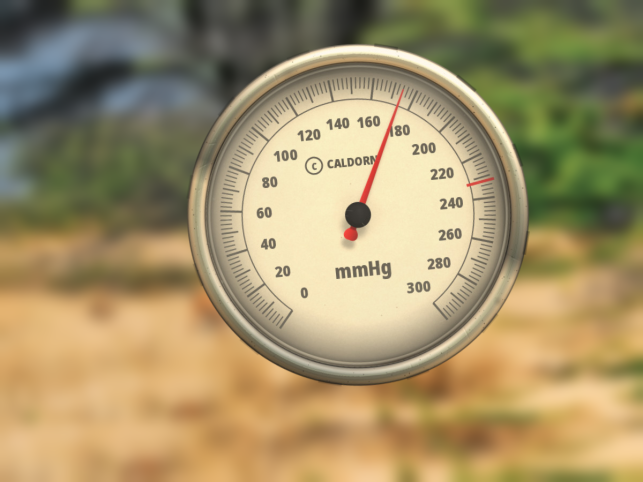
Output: value=174 unit=mmHg
